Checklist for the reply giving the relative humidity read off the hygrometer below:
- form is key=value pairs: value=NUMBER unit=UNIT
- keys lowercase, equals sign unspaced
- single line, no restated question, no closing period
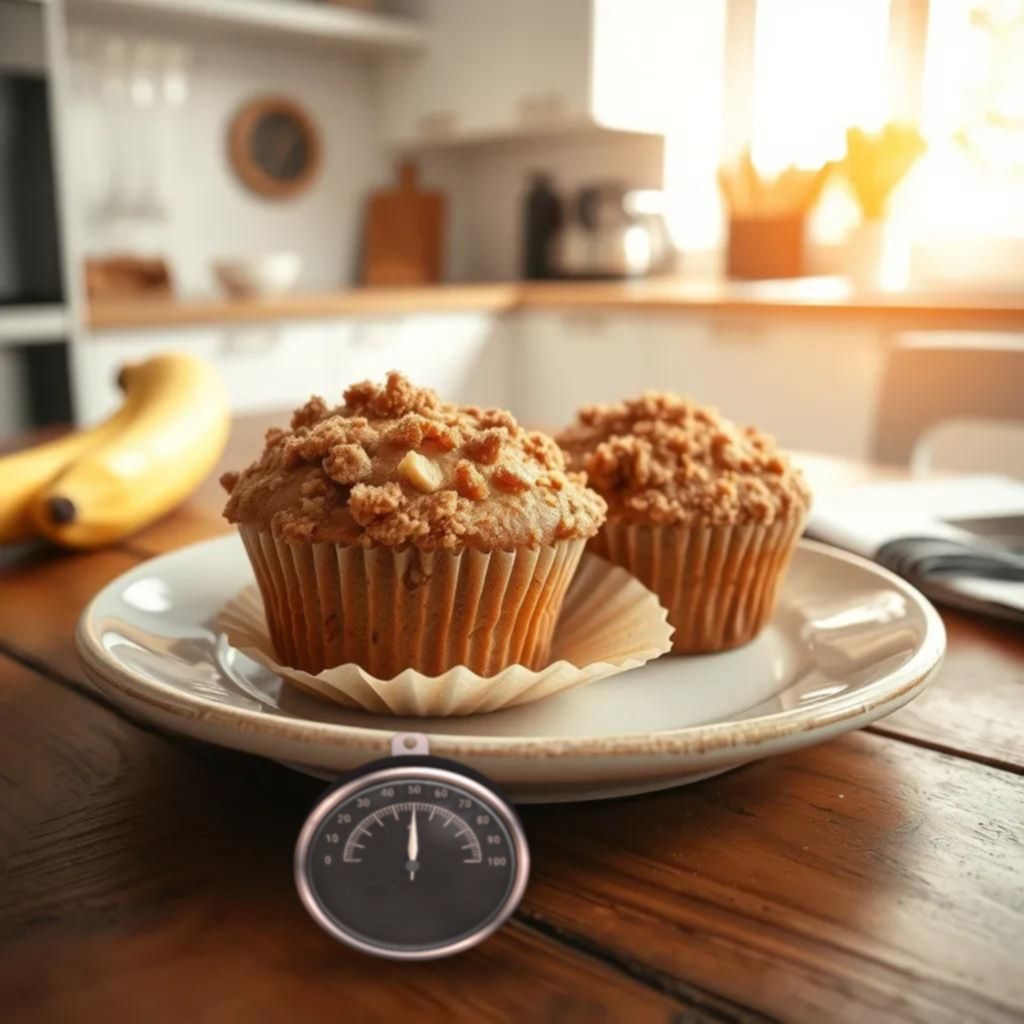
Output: value=50 unit=%
